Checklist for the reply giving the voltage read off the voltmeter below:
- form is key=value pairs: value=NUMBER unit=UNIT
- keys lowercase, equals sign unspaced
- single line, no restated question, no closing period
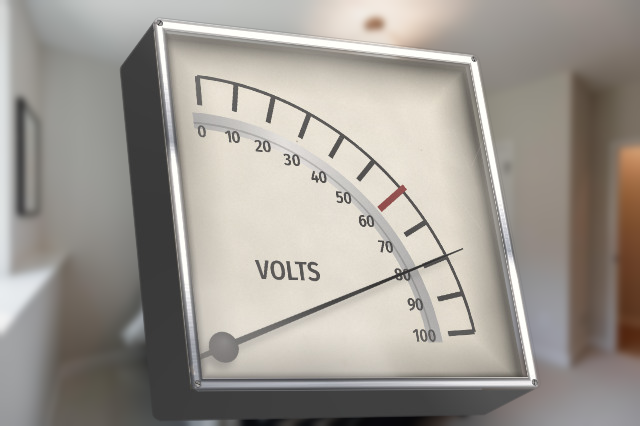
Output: value=80 unit=V
